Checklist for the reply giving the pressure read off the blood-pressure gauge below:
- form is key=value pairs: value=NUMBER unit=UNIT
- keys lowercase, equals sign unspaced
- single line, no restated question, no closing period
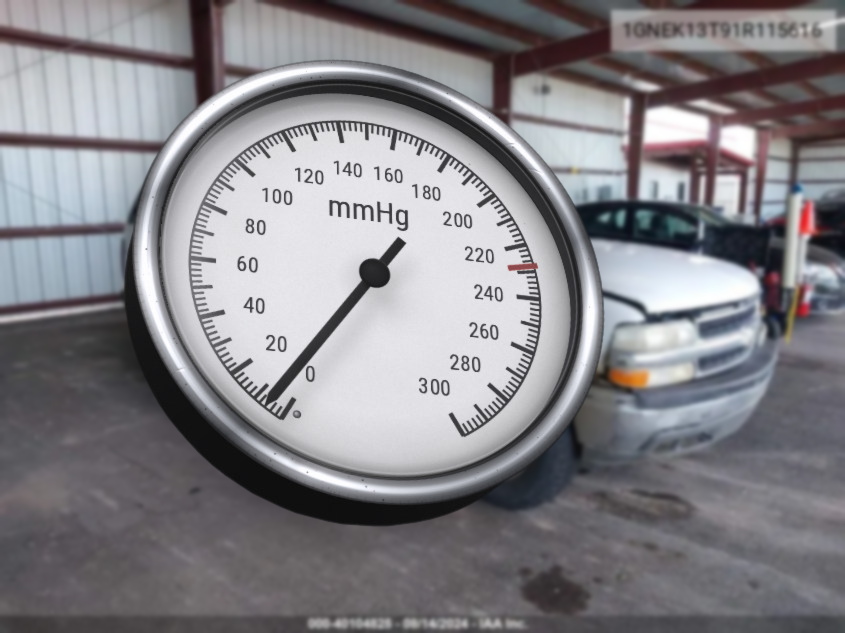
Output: value=6 unit=mmHg
